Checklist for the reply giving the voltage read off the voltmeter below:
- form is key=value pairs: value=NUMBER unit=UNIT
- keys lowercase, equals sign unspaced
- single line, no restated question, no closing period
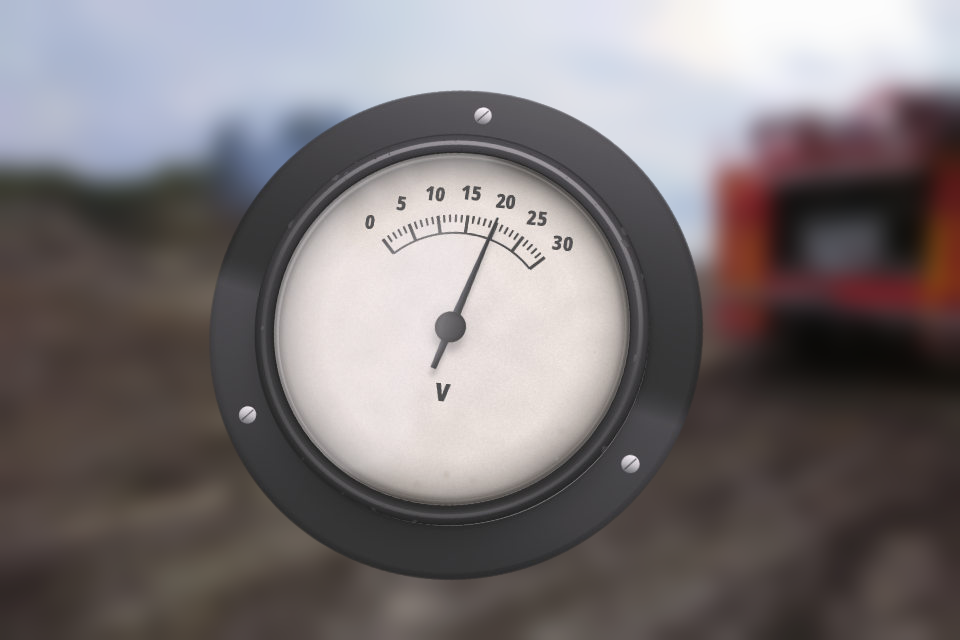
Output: value=20 unit=V
